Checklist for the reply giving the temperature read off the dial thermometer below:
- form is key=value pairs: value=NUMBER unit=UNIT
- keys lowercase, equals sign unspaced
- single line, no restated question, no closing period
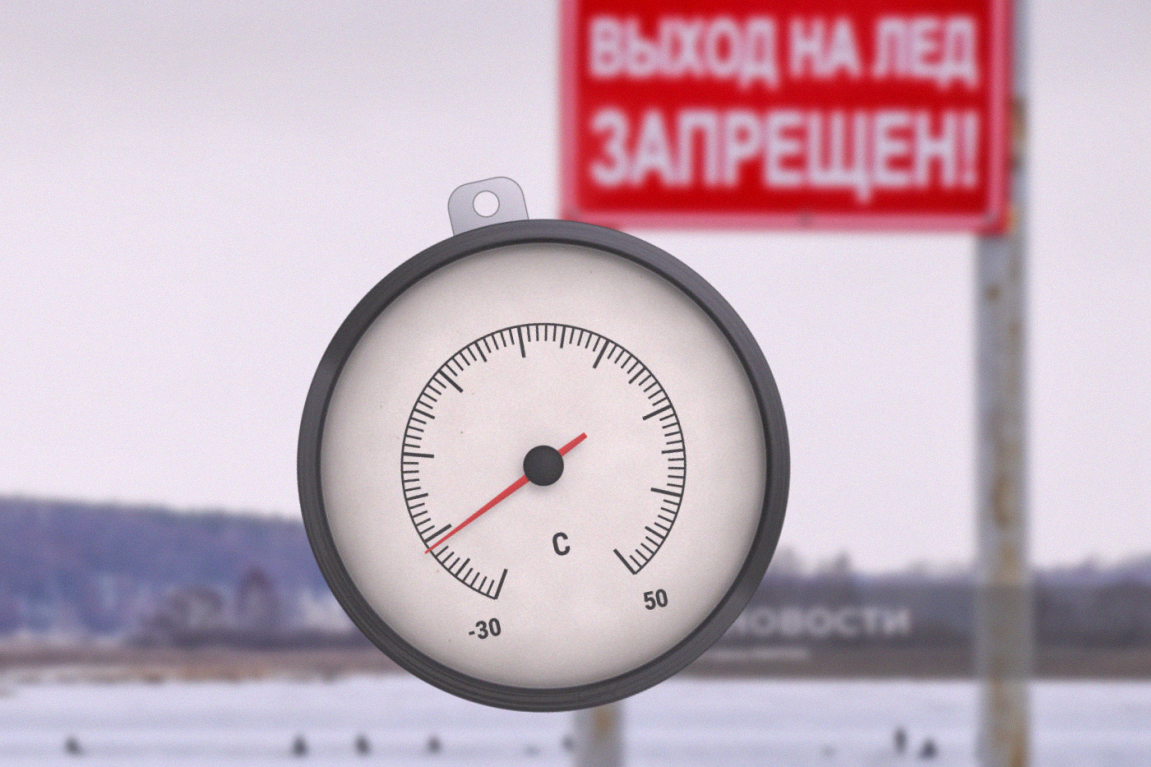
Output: value=-21 unit=°C
